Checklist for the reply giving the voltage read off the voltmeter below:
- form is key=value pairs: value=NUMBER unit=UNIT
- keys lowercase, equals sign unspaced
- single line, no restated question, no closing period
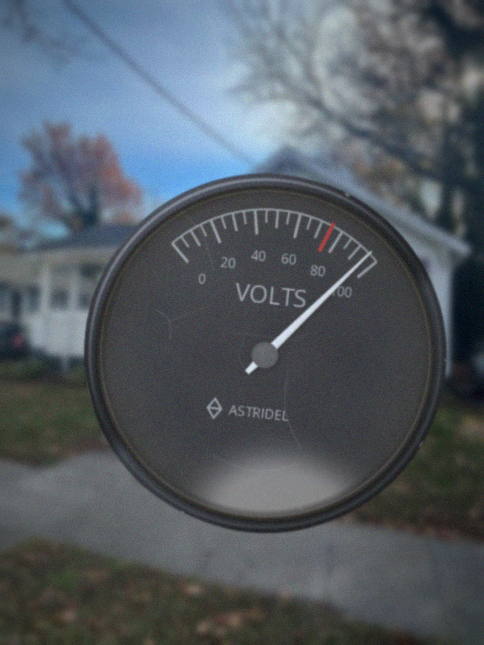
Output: value=95 unit=V
